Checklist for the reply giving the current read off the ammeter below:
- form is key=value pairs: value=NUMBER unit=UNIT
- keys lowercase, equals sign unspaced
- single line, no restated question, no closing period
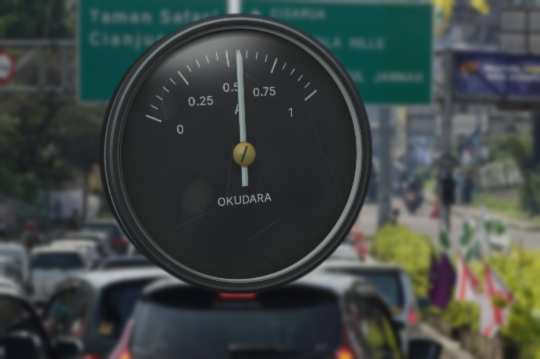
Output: value=0.55 unit=A
